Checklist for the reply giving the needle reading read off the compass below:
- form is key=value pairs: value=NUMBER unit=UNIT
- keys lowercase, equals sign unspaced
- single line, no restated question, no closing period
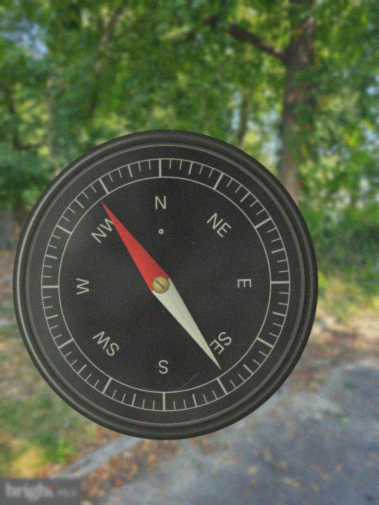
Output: value=325 unit=°
